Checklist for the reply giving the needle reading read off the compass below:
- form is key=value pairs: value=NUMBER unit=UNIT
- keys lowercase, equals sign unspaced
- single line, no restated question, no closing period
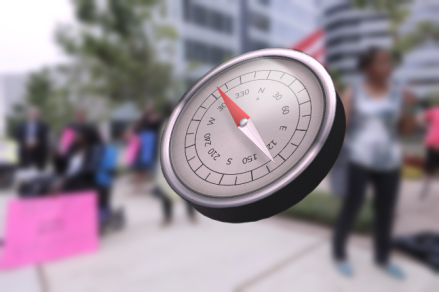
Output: value=307.5 unit=°
